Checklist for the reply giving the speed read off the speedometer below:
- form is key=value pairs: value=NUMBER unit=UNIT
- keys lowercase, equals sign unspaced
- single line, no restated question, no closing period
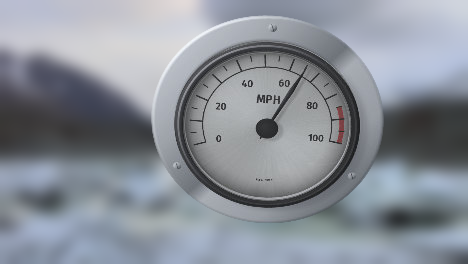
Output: value=65 unit=mph
